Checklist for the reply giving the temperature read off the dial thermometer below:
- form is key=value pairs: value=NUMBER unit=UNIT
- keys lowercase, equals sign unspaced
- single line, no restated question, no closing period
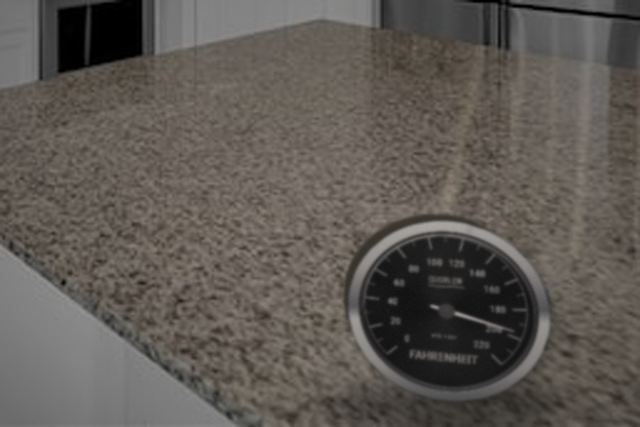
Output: value=195 unit=°F
